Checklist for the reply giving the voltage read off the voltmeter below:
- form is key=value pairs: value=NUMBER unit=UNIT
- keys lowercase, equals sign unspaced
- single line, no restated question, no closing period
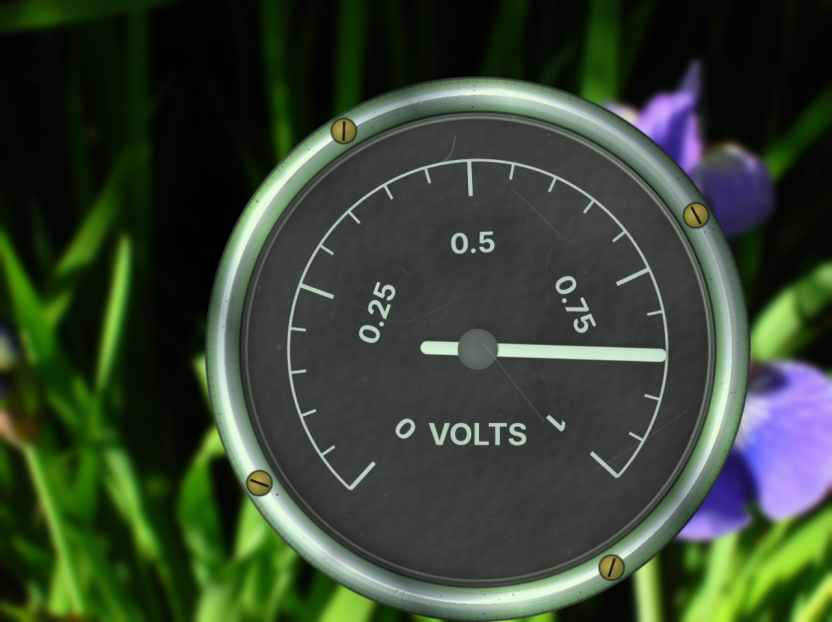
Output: value=0.85 unit=V
